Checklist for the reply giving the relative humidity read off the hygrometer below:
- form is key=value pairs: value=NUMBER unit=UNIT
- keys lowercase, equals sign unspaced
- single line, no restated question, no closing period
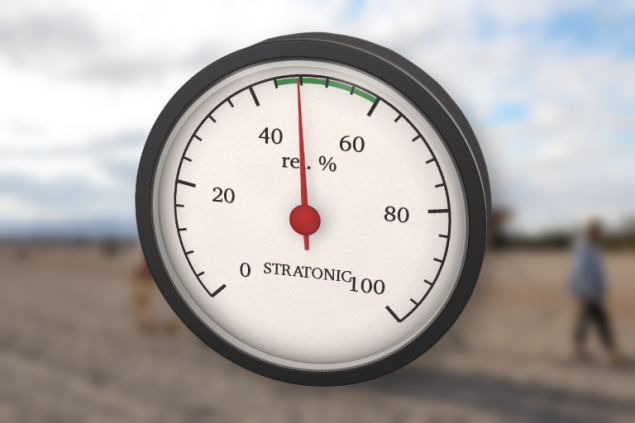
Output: value=48 unit=%
